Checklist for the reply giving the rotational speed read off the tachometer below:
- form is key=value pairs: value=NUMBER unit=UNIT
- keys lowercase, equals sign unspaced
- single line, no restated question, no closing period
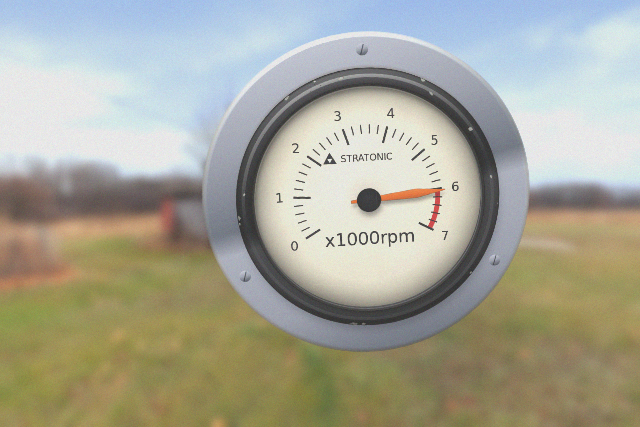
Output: value=6000 unit=rpm
